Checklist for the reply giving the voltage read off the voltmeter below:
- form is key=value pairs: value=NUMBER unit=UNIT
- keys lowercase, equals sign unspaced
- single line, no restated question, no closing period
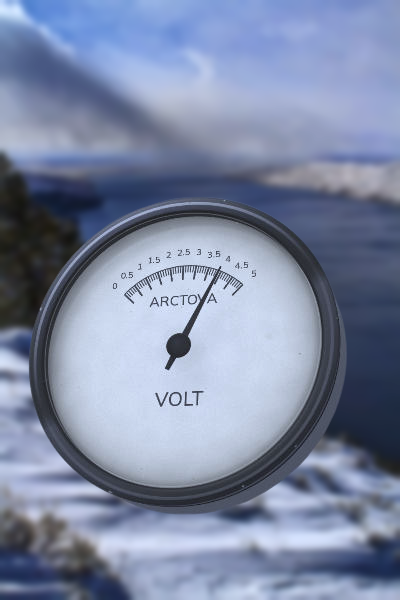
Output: value=4 unit=V
